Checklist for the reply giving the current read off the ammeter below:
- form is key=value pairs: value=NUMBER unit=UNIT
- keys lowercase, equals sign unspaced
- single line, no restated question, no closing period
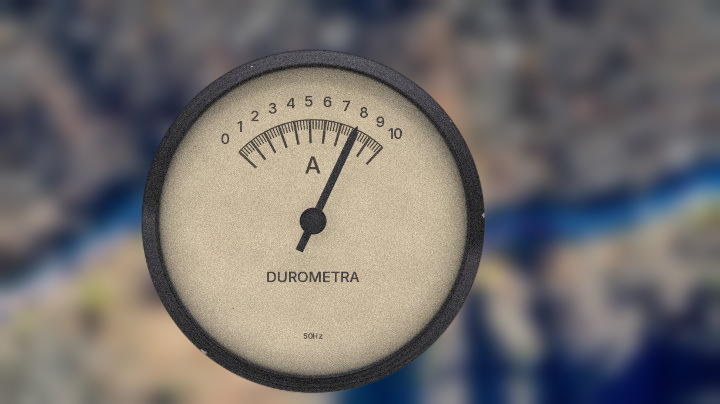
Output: value=8 unit=A
